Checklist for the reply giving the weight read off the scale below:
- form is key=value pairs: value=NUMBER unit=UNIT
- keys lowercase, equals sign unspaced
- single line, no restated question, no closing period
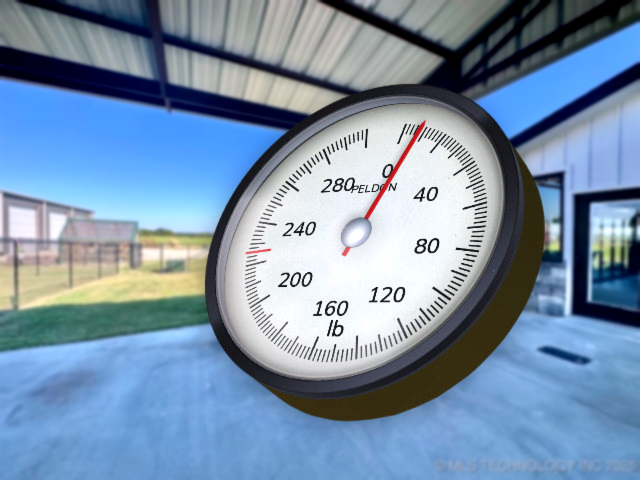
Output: value=10 unit=lb
